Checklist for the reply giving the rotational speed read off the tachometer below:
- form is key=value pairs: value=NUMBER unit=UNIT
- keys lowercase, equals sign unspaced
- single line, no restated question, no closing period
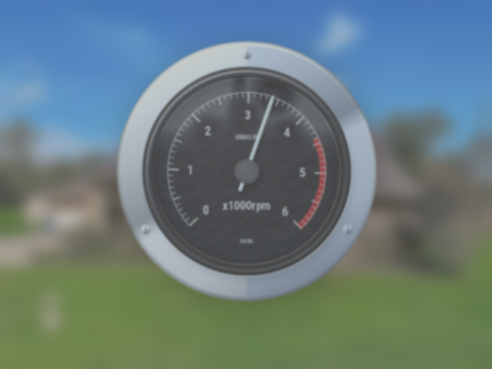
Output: value=3400 unit=rpm
